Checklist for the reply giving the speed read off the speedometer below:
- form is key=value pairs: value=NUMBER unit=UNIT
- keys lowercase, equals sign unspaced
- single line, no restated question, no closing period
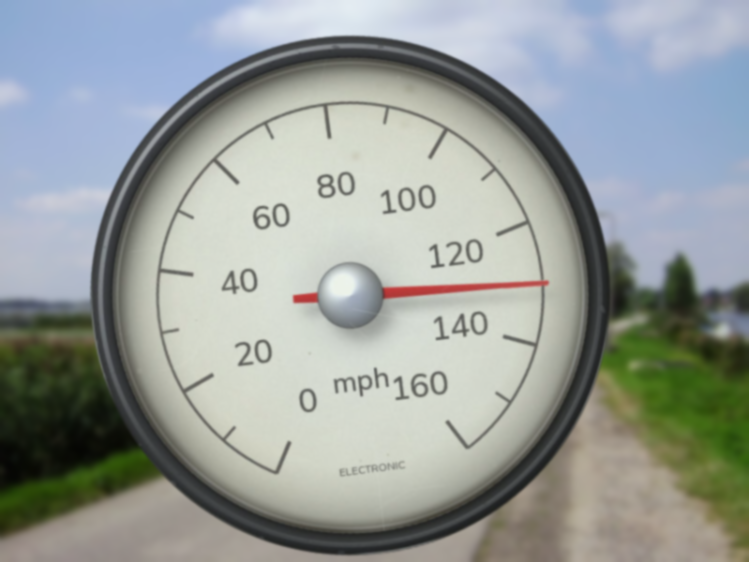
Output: value=130 unit=mph
